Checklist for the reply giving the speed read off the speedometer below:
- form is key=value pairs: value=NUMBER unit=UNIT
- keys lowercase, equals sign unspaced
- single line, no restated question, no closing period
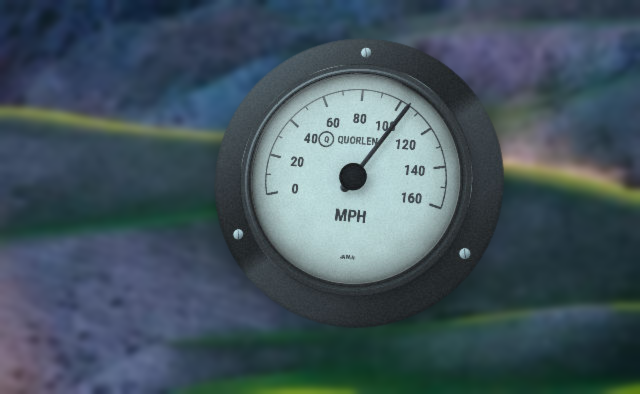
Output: value=105 unit=mph
